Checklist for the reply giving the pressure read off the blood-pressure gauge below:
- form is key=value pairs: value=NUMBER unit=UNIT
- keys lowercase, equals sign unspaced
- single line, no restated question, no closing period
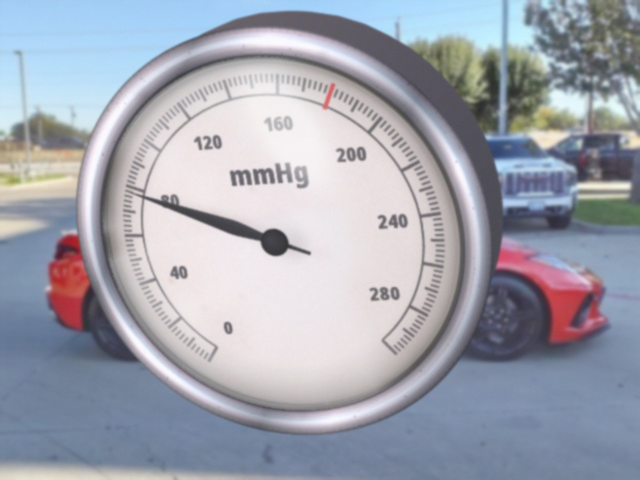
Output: value=80 unit=mmHg
